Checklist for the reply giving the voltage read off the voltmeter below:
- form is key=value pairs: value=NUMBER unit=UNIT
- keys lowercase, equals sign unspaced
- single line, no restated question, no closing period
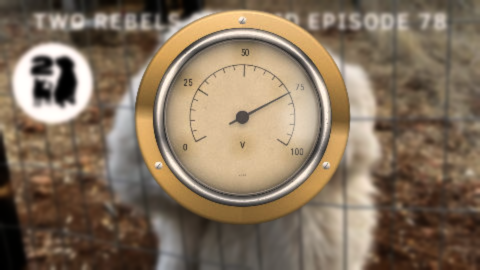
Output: value=75 unit=V
